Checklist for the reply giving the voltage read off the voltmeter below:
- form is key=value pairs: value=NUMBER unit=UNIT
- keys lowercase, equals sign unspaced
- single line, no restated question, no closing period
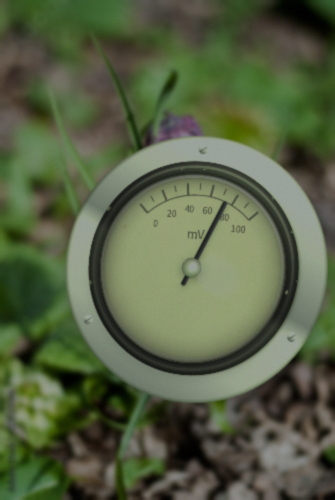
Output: value=75 unit=mV
